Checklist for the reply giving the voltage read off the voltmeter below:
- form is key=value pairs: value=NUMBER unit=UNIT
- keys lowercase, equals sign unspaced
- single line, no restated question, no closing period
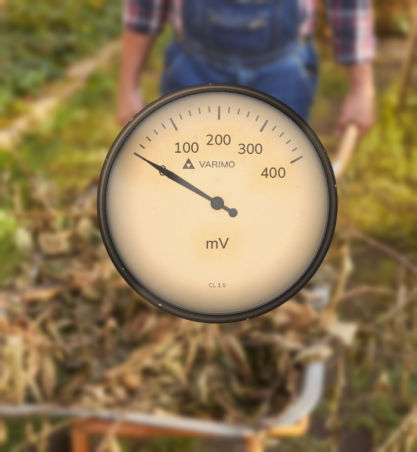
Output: value=0 unit=mV
